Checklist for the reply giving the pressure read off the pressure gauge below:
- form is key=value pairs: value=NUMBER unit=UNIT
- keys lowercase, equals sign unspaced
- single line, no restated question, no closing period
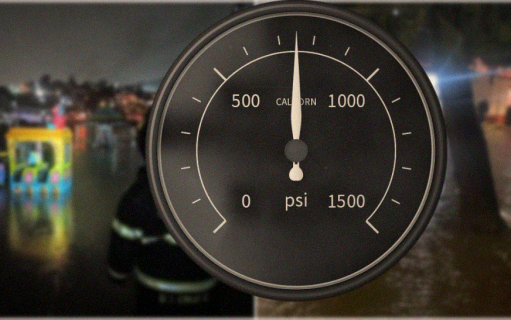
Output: value=750 unit=psi
